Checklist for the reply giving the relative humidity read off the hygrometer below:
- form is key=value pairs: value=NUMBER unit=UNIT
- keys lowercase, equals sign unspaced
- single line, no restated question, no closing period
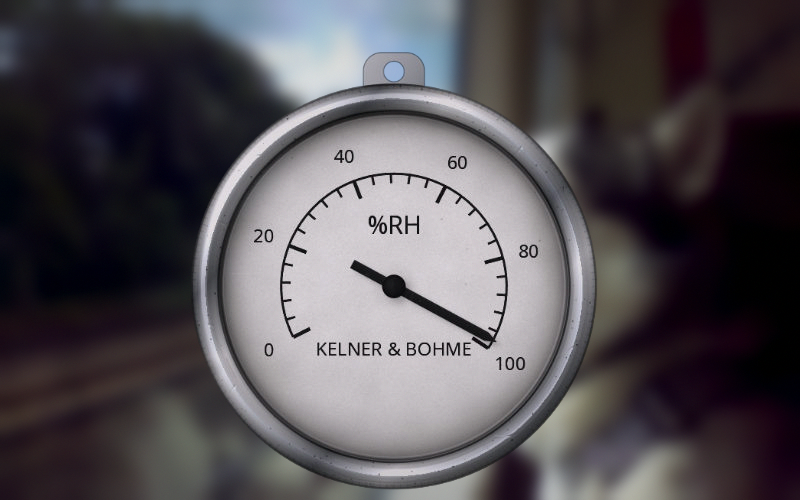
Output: value=98 unit=%
